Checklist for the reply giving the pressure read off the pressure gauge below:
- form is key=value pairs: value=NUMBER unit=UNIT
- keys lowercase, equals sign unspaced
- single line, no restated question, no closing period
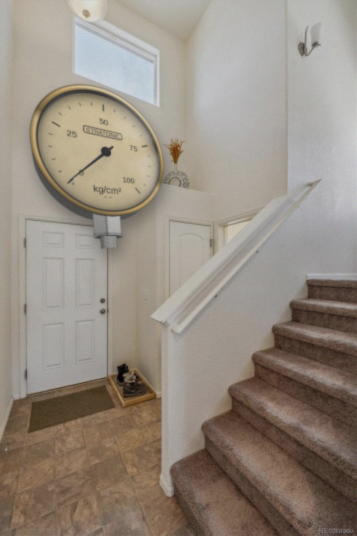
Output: value=0 unit=kg/cm²
